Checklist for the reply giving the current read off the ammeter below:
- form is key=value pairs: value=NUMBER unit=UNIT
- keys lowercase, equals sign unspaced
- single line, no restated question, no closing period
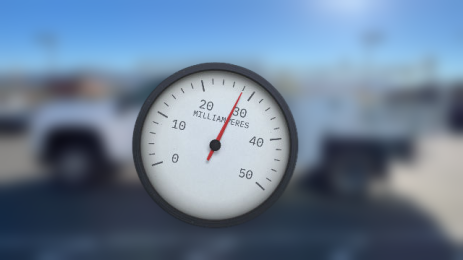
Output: value=28 unit=mA
